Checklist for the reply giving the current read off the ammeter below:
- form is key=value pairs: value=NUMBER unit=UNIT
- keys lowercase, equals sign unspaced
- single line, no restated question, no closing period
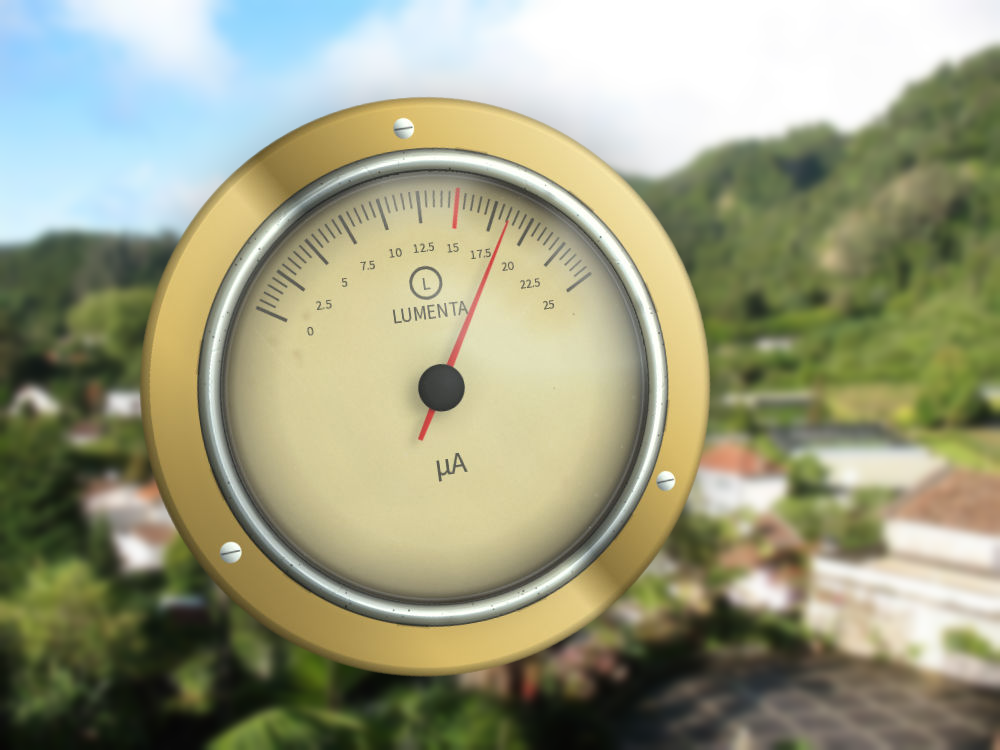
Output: value=18.5 unit=µA
